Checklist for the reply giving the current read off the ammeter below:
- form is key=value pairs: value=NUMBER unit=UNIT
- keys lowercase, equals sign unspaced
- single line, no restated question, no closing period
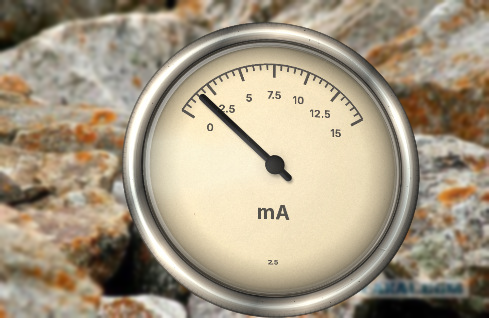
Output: value=1.5 unit=mA
